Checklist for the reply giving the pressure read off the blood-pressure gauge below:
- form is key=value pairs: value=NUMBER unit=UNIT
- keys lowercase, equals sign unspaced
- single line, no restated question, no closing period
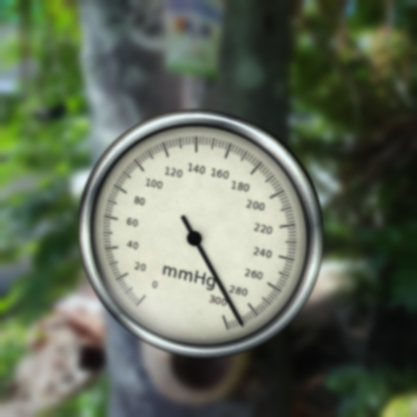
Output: value=290 unit=mmHg
